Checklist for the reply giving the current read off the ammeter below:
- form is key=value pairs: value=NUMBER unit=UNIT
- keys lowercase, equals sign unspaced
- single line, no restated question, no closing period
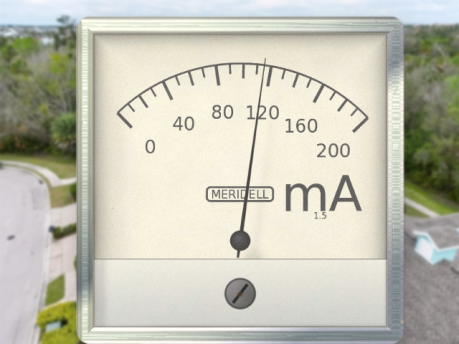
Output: value=115 unit=mA
